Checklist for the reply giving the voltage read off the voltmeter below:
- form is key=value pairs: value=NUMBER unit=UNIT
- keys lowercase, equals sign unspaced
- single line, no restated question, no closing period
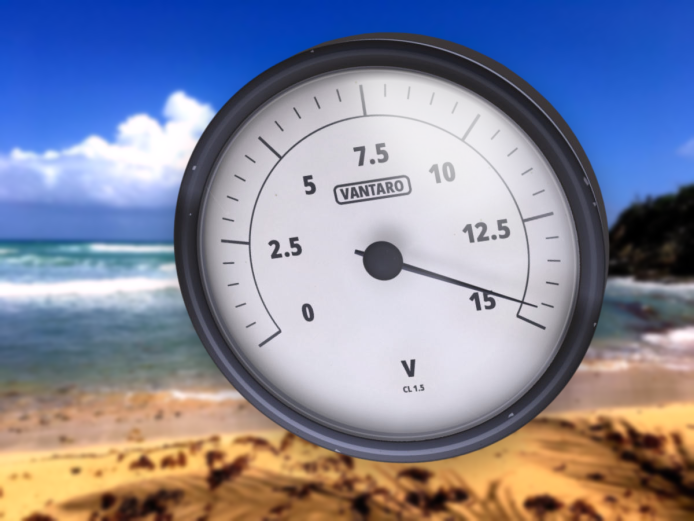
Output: value=14.5 unit=V
